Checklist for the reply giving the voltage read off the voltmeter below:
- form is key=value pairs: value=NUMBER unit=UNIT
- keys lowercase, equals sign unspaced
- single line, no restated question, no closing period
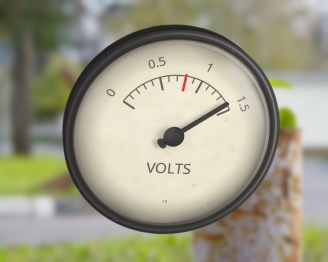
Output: value=1.4 unit=V
